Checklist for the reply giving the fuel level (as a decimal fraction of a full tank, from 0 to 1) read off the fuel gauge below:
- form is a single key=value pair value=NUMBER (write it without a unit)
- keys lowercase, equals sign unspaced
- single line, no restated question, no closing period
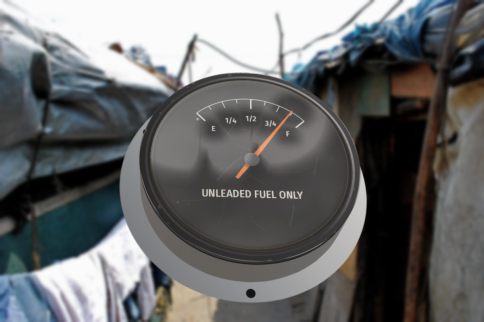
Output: value=0.875
